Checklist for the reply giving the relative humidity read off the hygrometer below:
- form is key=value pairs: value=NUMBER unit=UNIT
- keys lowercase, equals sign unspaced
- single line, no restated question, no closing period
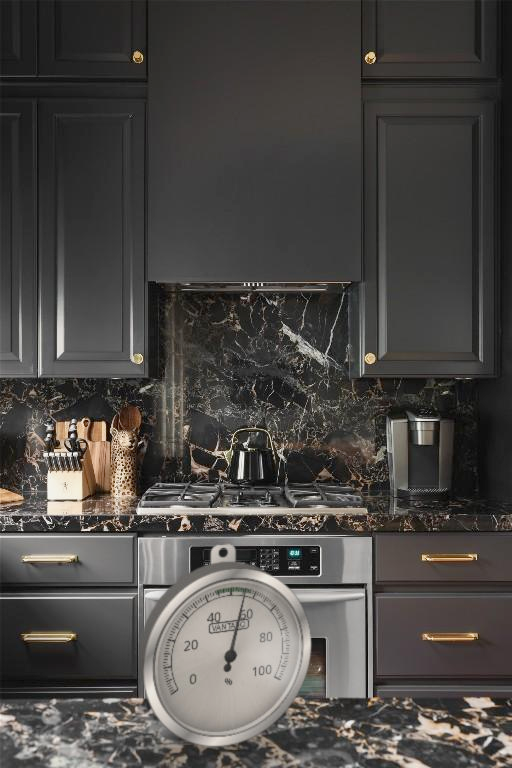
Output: value=55 unit=%
